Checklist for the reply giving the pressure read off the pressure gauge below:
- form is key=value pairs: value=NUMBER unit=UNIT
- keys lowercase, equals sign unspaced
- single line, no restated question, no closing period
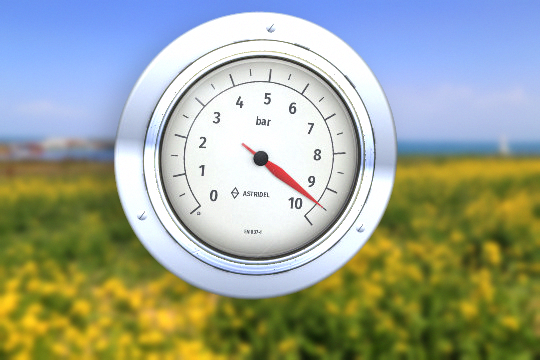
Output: value=9.5 unit=bar
